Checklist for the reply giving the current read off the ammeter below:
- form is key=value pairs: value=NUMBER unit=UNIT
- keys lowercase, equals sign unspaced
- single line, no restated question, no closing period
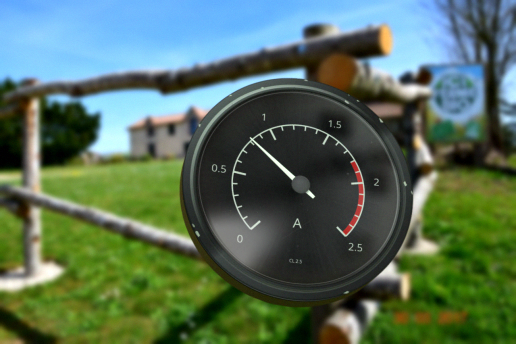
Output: value=0.8 unit=A
